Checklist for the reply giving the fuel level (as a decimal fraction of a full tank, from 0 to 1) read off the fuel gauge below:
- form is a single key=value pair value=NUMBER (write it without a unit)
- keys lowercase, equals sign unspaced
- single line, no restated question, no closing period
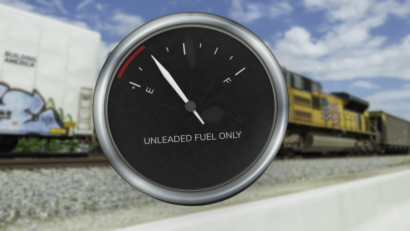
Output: value=0.25
